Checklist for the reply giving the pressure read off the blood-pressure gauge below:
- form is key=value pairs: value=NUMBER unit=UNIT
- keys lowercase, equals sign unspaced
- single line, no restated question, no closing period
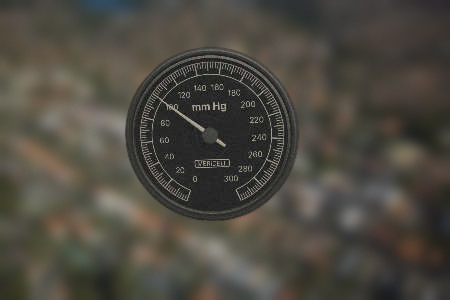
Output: value=100 unit=mmHg
